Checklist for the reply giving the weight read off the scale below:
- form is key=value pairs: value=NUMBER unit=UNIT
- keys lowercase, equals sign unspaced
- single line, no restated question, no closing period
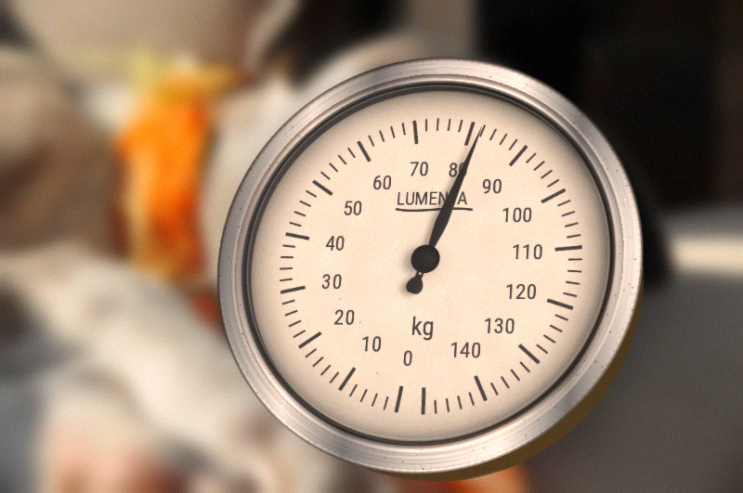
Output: value=82 unit=kg
